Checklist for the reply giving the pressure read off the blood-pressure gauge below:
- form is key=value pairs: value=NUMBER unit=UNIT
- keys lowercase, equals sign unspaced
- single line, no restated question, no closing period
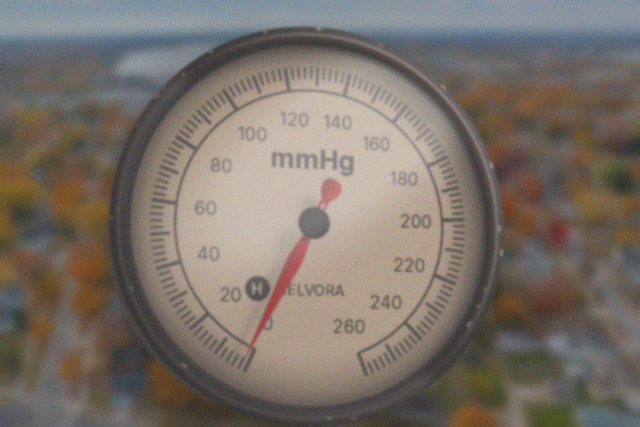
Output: value=2 unit=mmHg
